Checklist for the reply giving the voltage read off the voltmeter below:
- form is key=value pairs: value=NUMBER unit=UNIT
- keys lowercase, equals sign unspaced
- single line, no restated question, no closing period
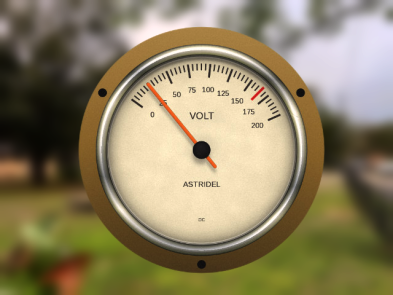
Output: value=25 unit=V
